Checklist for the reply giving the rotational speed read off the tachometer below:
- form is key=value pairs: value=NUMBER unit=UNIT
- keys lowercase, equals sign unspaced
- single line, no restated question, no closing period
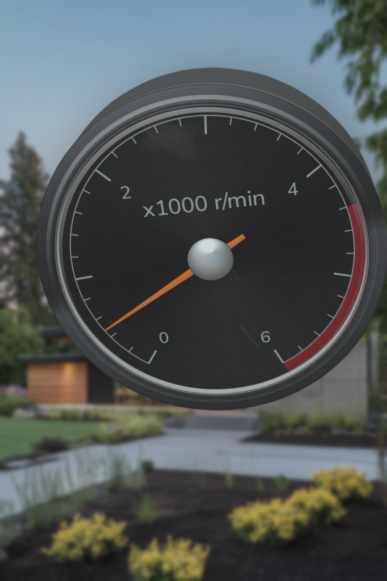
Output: value=500 unit=rpm
